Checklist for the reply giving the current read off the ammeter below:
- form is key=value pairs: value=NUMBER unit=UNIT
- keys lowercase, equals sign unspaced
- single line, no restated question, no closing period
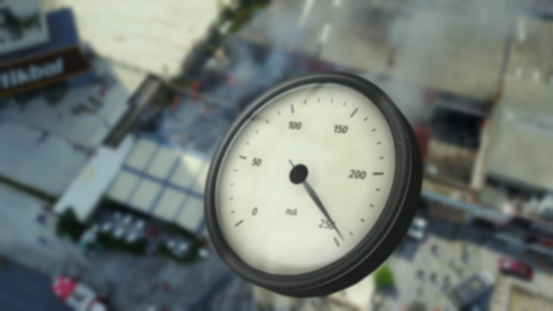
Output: value=245 unit=mA
